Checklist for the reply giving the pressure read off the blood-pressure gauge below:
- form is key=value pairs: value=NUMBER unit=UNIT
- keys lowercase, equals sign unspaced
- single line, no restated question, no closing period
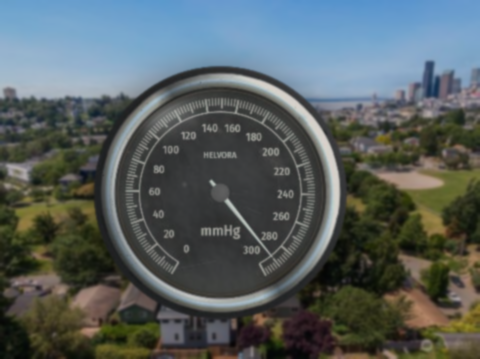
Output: value=290 unit=mmHg
